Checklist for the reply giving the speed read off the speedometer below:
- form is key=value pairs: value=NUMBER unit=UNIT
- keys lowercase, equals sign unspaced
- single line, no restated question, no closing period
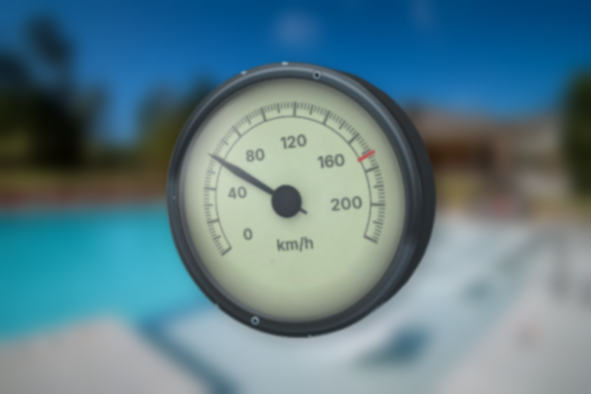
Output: value=60 unit=km/h
